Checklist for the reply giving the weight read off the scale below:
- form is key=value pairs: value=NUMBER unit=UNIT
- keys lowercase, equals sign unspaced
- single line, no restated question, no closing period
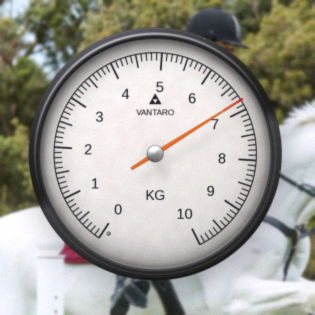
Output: value=6.8 unit=kg
